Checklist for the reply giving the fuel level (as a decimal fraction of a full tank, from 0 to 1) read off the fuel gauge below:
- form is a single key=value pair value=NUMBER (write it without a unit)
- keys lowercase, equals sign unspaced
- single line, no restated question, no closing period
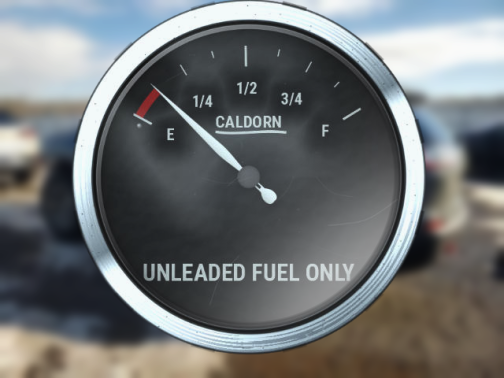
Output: value=0.125
